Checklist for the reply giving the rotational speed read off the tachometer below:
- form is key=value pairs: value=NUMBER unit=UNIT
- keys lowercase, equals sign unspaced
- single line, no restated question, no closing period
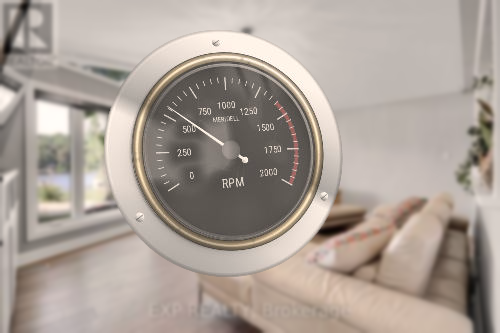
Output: value=550 unit=rpm
